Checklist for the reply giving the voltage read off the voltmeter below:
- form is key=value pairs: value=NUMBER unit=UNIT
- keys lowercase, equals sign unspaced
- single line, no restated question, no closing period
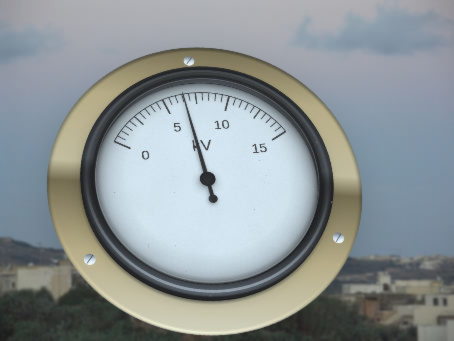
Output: value=6.5 unit=kV
